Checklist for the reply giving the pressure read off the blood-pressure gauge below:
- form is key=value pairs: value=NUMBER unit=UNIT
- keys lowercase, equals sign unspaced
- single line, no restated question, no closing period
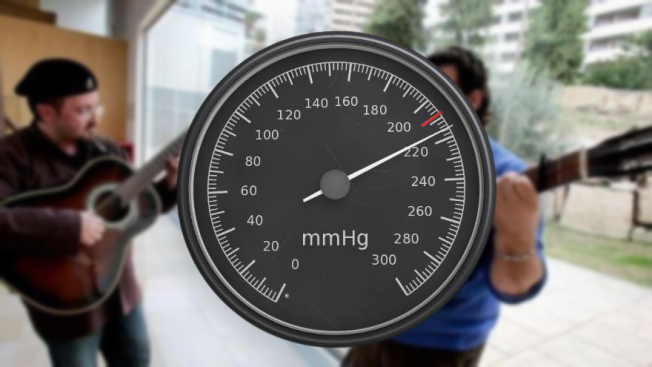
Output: value=216 unit=mmHg
